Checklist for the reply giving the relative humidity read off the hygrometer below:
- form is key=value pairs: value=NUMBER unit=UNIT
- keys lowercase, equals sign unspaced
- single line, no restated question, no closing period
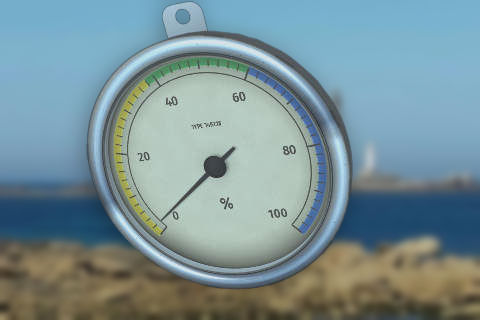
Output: value=2 unit=%
